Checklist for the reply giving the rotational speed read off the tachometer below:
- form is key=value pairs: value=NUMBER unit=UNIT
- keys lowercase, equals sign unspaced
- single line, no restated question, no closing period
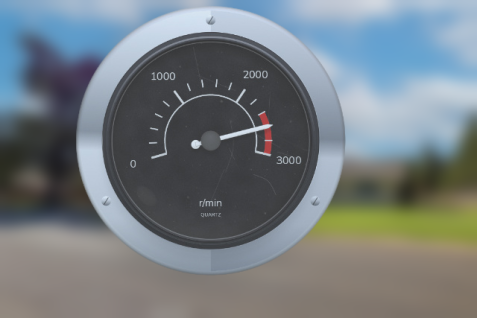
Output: value=2600 unit=rpm
